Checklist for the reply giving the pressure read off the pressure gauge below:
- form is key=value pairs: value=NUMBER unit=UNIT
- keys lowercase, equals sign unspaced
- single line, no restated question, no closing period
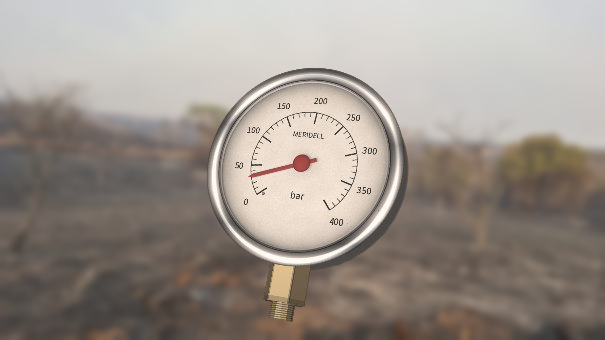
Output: value=30 unit=bar
